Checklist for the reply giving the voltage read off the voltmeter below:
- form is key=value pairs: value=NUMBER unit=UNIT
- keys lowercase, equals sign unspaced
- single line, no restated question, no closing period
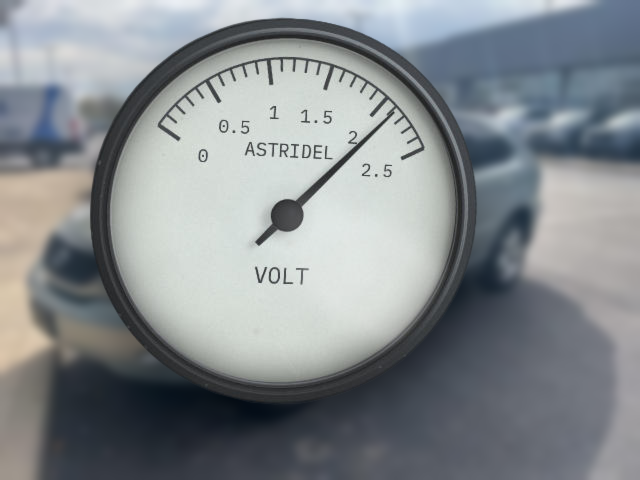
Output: value=2.1 unit=V
